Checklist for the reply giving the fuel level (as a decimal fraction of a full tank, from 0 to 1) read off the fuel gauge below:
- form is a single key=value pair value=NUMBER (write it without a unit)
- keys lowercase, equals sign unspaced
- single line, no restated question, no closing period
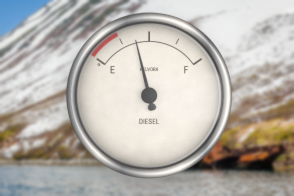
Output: value=0.375
